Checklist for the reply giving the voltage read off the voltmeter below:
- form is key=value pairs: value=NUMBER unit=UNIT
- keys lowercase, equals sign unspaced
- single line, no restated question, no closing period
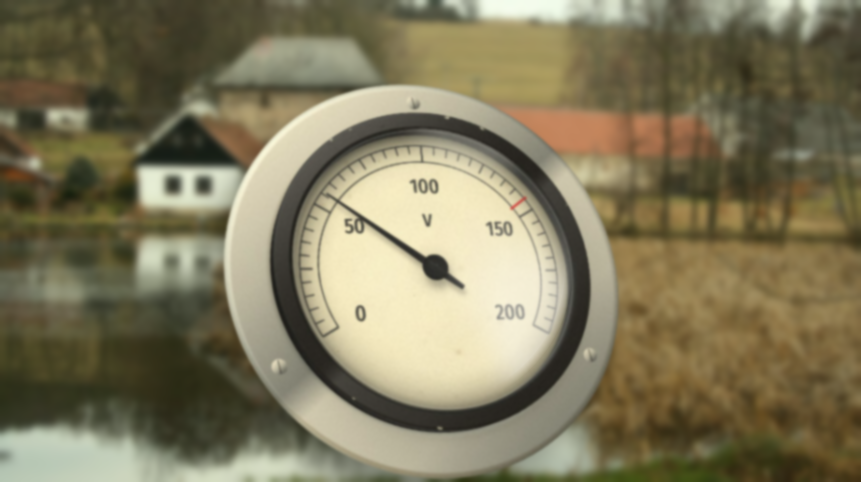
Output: value=55 unit=V
